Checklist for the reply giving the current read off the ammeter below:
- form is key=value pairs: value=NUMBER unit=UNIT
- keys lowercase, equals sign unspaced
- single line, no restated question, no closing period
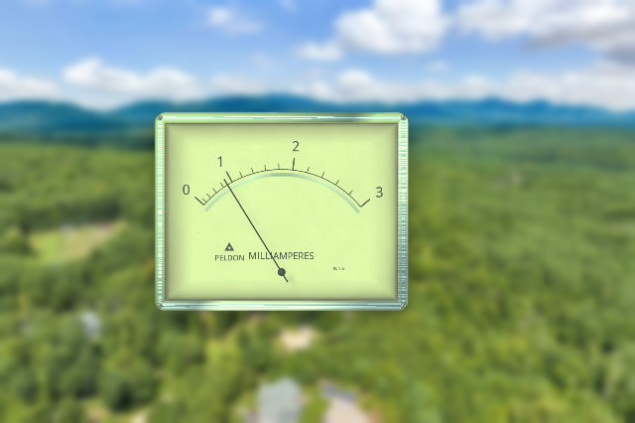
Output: value=0.9 unit=mA
